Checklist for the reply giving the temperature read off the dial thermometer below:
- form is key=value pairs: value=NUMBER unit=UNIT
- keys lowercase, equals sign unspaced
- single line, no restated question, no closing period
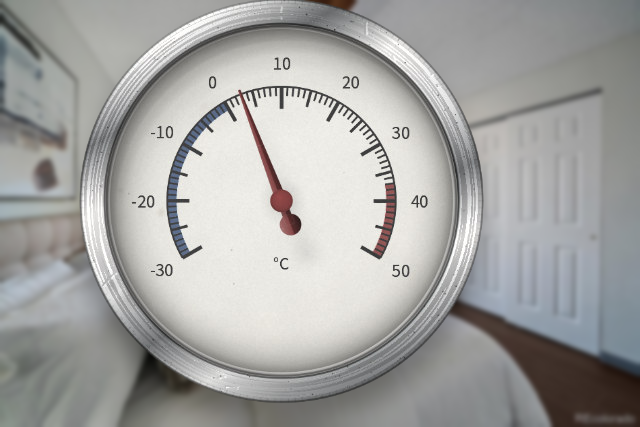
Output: value=3 unit=°C
